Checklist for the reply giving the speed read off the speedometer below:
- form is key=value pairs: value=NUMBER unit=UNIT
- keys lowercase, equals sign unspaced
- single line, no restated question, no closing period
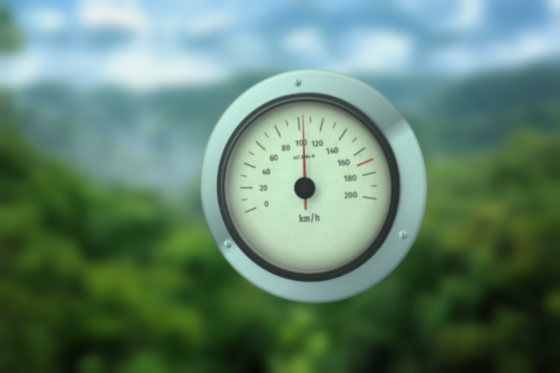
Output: value=105 unit=km/h
